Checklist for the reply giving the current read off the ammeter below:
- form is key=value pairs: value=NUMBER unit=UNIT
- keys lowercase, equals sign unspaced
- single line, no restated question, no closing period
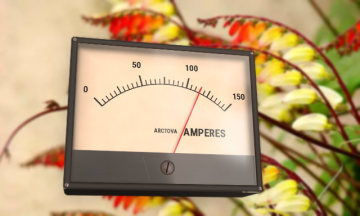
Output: value=115 unit=A
